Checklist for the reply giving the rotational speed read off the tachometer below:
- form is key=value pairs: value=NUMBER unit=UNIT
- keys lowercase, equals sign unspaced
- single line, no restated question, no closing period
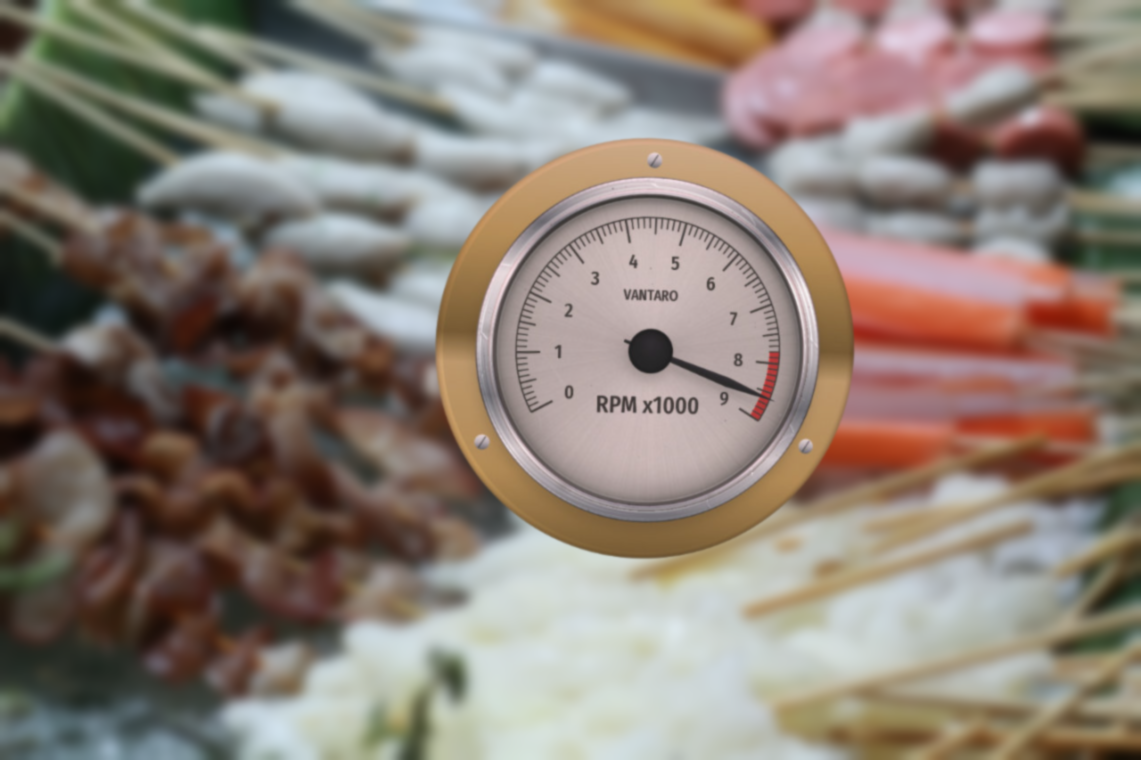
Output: value=8600 unit=rpm
